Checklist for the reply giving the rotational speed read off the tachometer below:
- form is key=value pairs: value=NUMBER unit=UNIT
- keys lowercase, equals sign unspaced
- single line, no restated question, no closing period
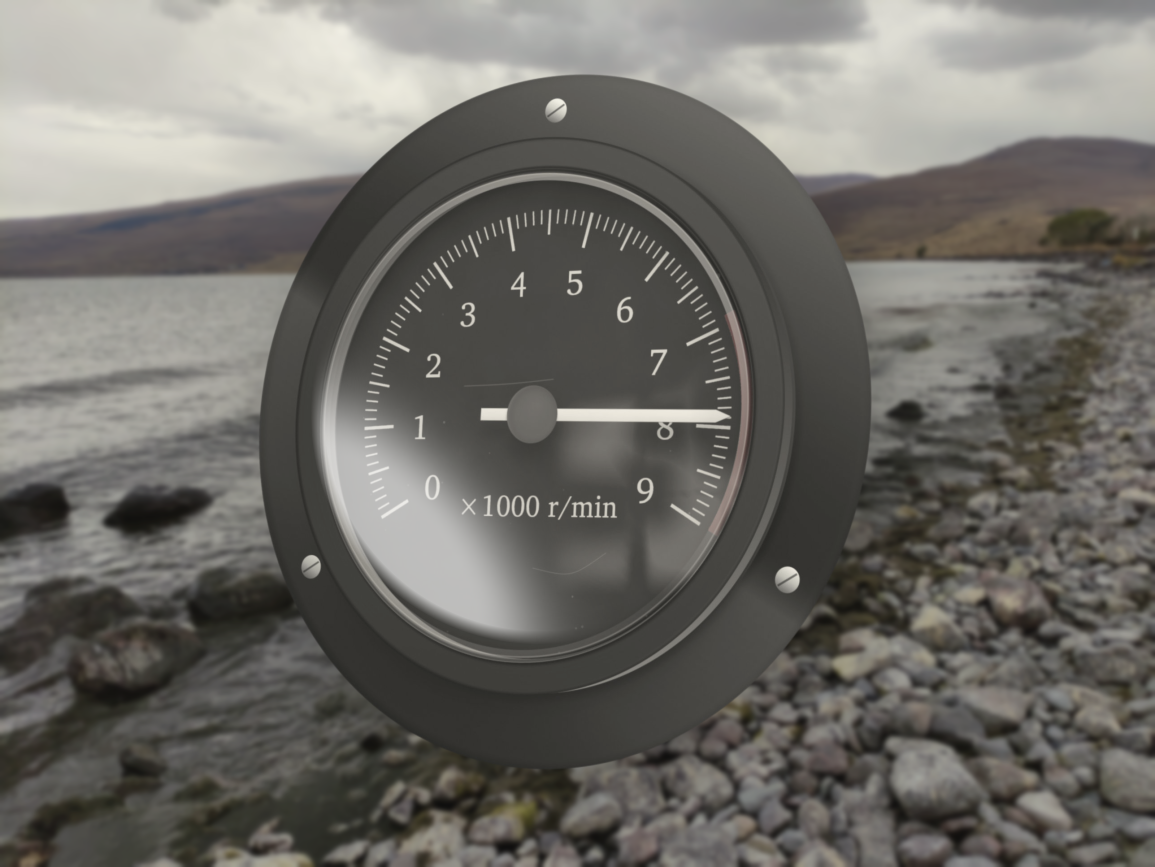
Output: value=7900 unit=rpm
